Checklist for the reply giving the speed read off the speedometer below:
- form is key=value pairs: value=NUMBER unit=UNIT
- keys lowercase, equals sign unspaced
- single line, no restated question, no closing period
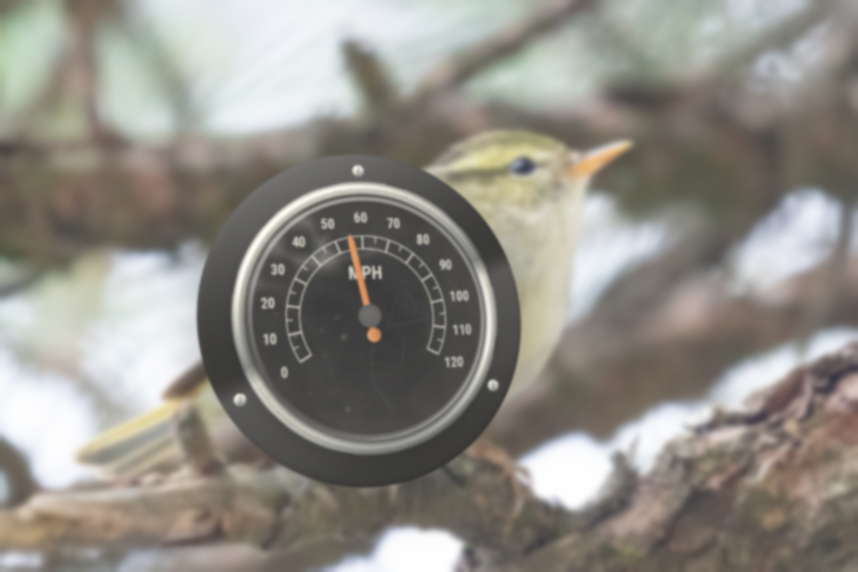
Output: value=55 unit=mph
